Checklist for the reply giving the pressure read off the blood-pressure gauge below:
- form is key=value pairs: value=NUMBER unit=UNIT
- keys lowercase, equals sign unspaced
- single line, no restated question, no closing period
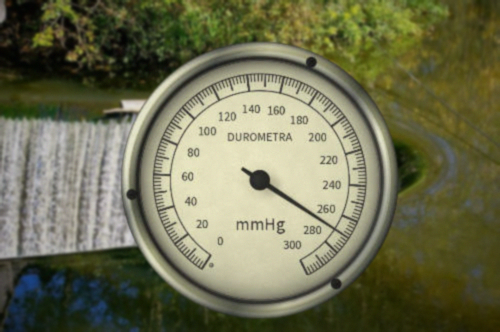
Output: value=270 unit=mmHg
